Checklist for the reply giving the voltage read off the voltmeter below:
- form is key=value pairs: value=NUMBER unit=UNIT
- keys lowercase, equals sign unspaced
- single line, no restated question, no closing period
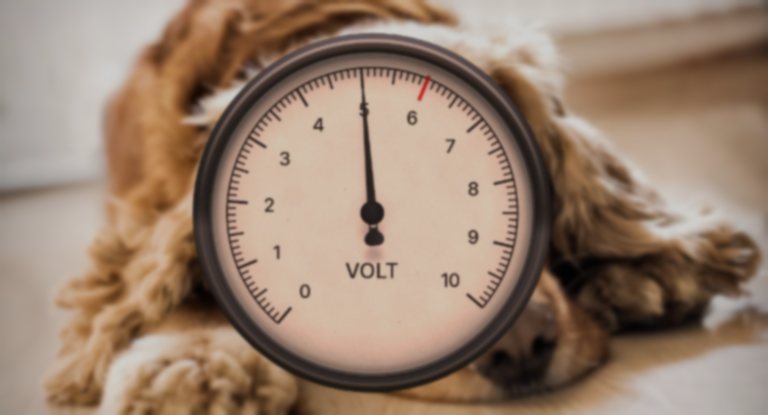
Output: value=5 unit=V
